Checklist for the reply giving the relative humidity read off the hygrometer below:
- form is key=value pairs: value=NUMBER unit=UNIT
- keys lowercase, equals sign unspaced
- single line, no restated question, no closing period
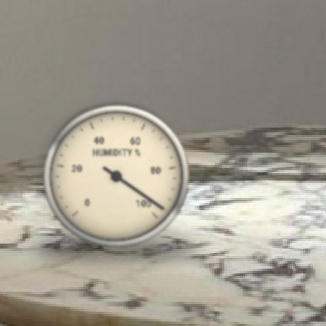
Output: value=96 unit=%
